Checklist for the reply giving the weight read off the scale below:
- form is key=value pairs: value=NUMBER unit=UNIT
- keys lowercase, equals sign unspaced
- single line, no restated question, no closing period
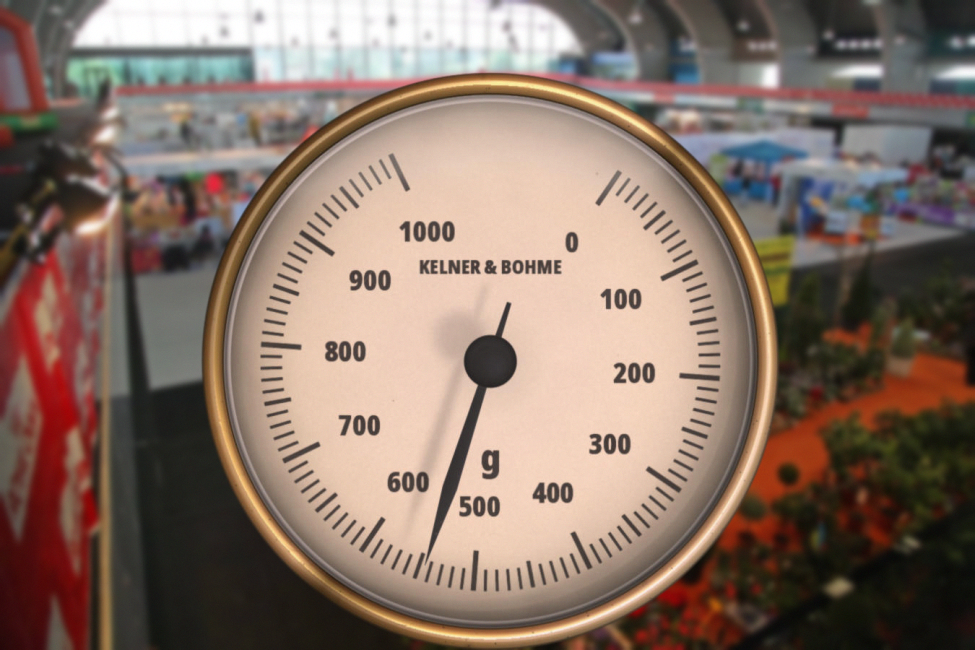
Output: value=545 unit=g
